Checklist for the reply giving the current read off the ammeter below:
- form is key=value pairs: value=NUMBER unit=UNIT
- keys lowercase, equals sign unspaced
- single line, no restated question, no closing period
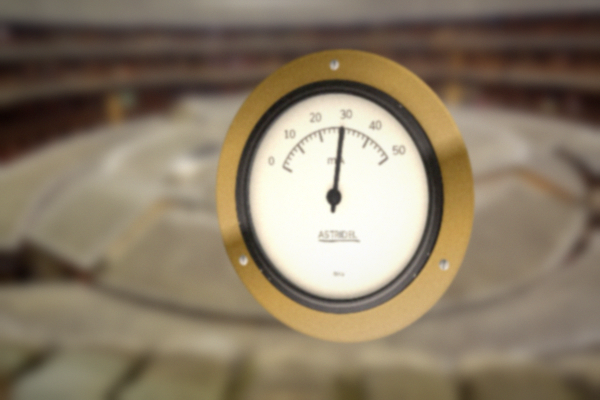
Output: value=30 unit=mA
